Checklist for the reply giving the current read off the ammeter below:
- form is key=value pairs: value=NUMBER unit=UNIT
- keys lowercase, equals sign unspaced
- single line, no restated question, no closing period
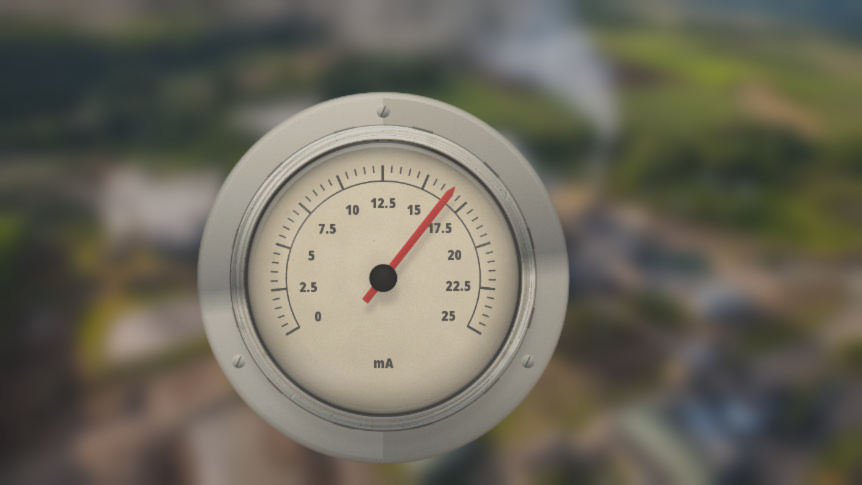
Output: value=16.5 unit=mA
